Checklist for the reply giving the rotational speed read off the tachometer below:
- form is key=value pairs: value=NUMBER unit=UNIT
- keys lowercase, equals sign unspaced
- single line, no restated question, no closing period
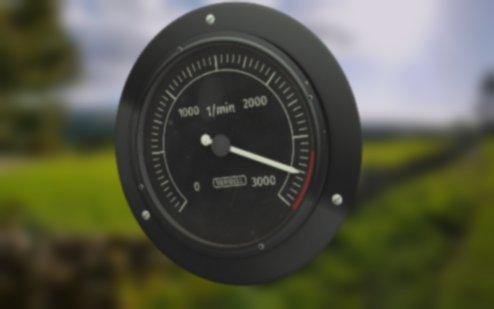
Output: value=2750 unit=rpm
